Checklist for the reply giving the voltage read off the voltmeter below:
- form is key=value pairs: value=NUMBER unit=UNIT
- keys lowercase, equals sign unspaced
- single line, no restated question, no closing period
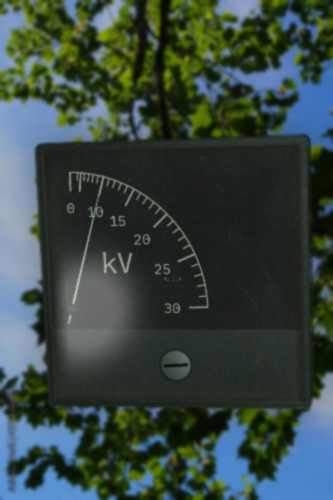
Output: value=10 unit=kV
